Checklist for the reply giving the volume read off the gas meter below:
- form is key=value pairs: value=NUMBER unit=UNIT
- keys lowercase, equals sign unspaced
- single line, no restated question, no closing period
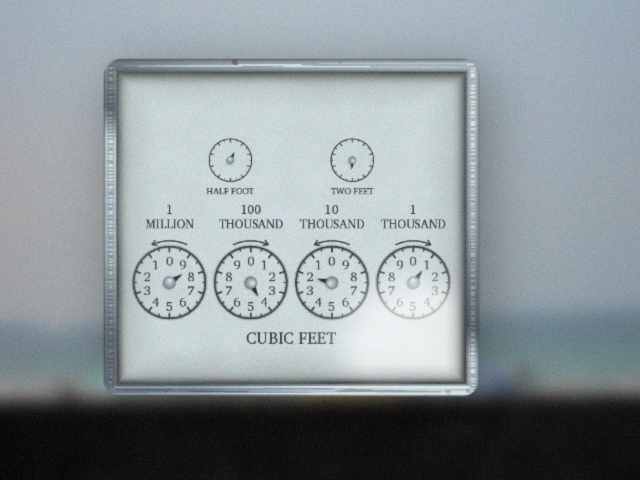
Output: value=842100 unit=ft³
